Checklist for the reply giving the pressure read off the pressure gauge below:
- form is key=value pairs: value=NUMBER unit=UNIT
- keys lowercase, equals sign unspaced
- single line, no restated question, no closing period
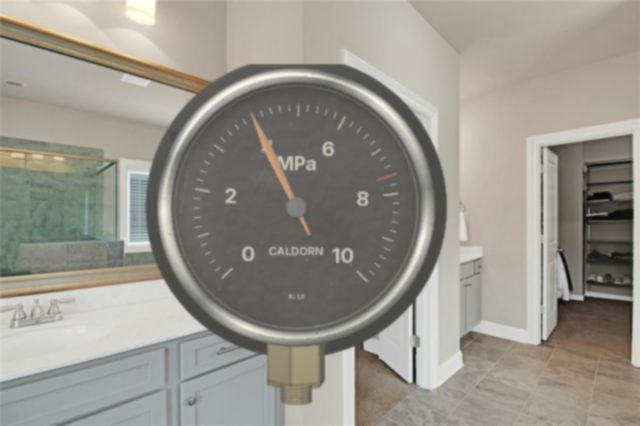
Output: value=4 unit=MPa
